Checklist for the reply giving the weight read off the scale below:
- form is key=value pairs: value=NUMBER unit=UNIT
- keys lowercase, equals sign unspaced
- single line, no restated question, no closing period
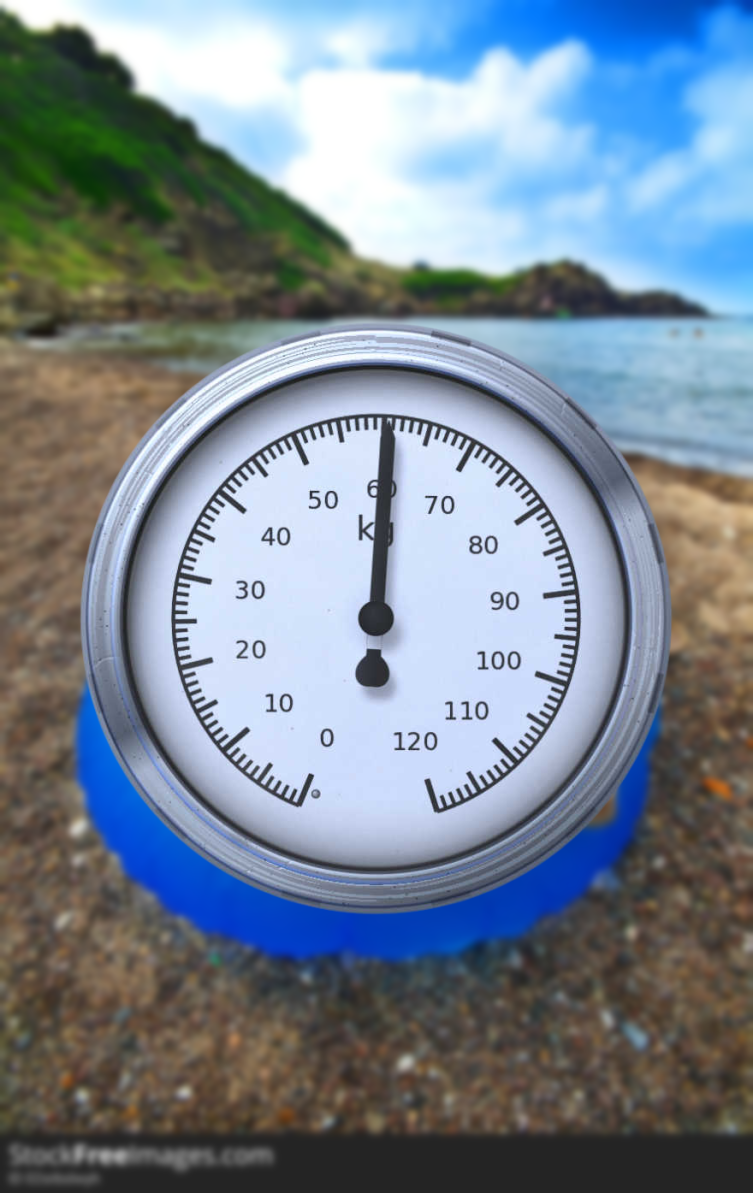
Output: value=60.5 unit=kg
